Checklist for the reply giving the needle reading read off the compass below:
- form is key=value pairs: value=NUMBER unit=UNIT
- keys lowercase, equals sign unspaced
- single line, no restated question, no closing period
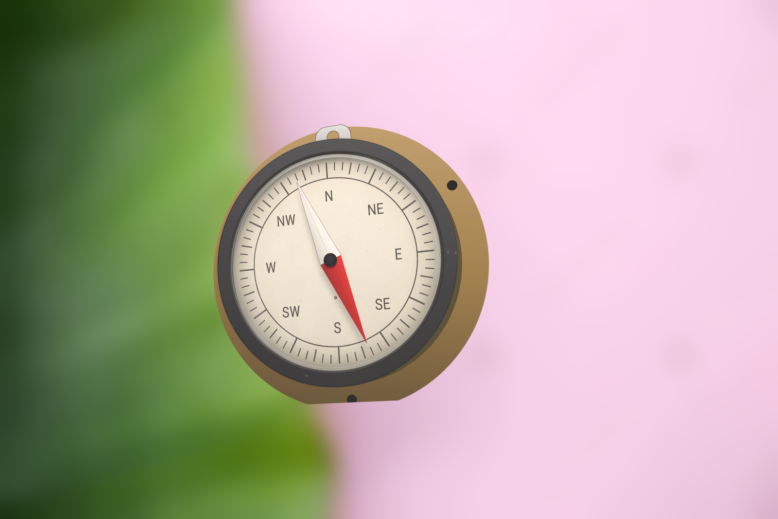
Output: value=160 unit=°
